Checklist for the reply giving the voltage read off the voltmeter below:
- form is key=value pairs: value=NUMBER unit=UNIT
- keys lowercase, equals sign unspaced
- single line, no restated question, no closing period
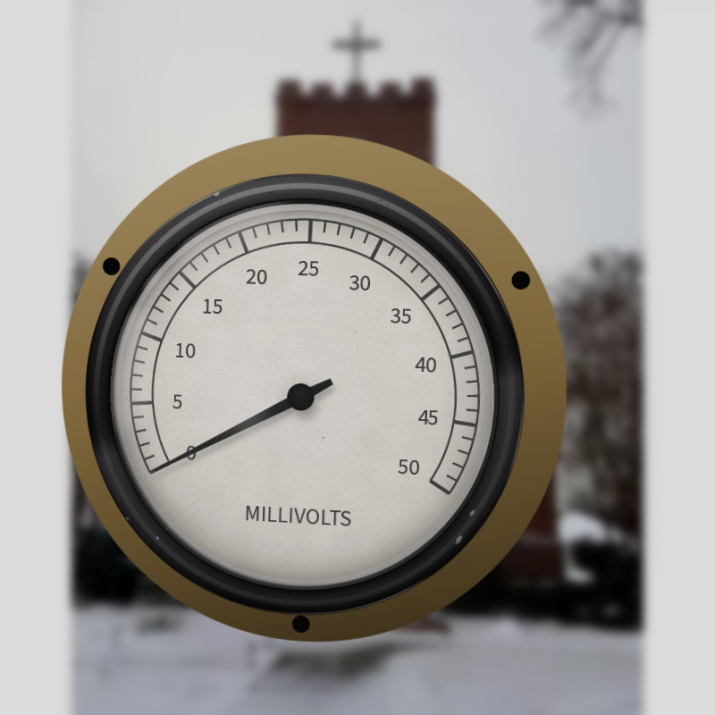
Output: value=0 unit=mV
